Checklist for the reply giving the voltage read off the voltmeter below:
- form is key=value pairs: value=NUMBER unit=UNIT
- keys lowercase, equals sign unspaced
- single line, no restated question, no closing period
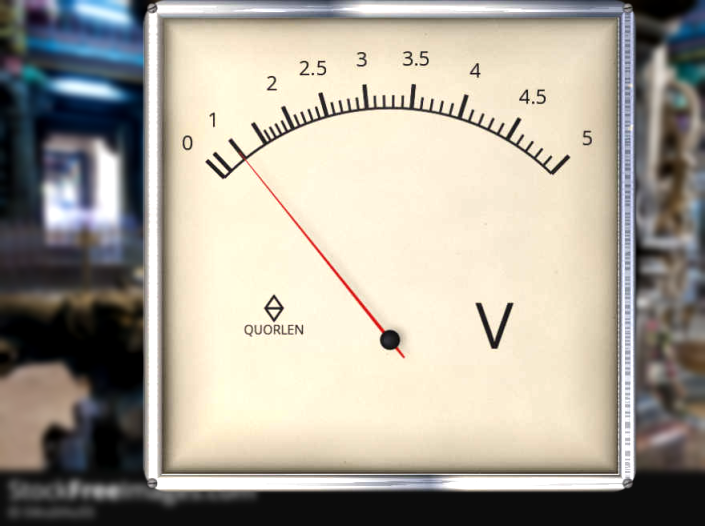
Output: value=1 unit=V
